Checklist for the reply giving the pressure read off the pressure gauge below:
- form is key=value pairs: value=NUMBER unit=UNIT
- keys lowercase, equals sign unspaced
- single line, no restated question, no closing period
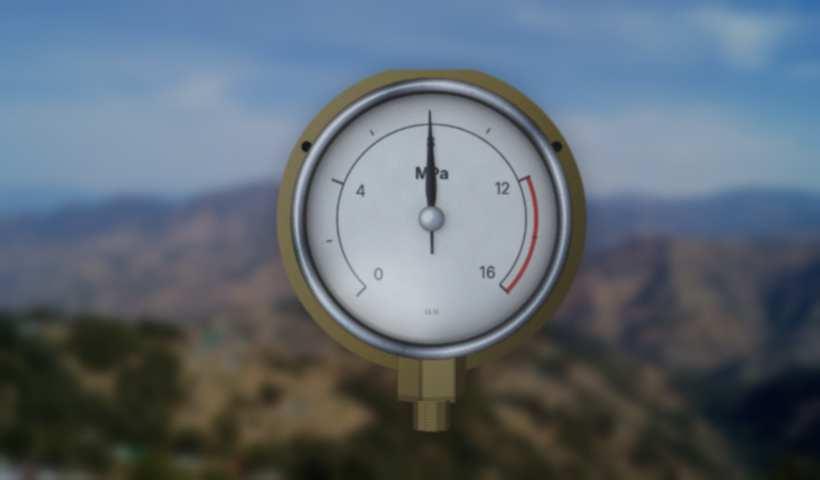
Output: value=8 unit=MPa
